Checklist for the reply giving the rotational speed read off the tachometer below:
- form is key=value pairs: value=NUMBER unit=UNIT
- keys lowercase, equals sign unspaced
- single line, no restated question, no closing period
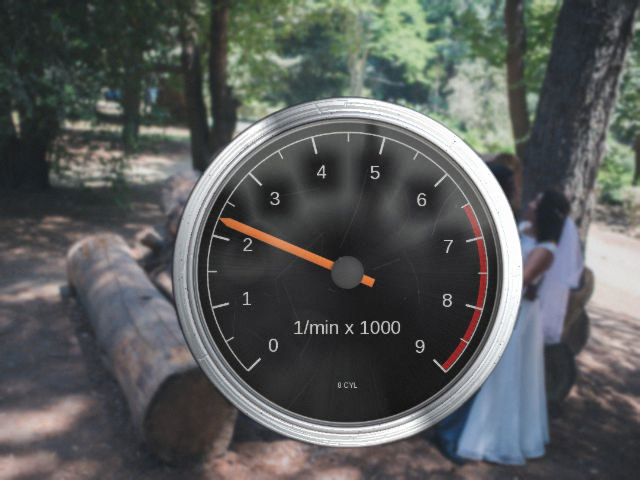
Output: value=2250 unit=rpm
